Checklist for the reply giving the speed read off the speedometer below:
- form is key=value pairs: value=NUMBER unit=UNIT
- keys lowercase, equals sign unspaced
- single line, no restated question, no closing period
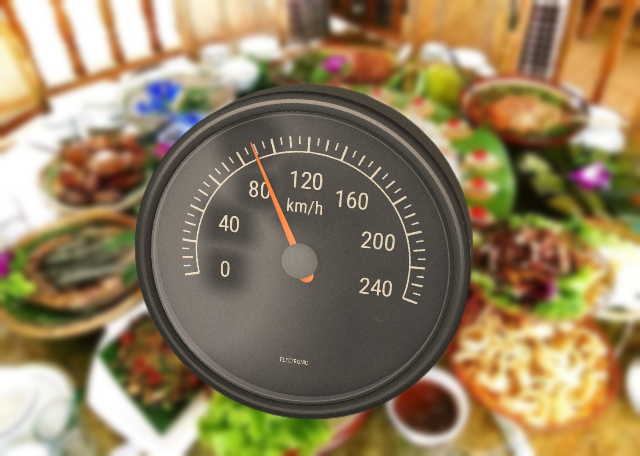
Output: value=90 unit=km/h
